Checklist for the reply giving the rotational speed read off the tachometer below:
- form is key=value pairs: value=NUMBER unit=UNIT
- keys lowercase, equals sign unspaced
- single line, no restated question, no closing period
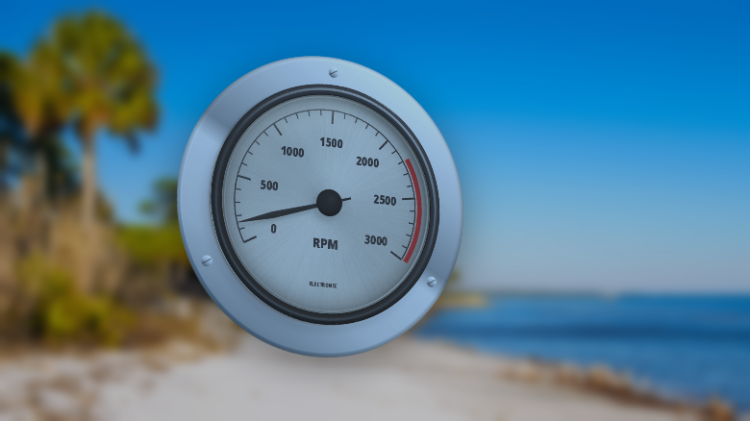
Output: value=150 unit=rpm
